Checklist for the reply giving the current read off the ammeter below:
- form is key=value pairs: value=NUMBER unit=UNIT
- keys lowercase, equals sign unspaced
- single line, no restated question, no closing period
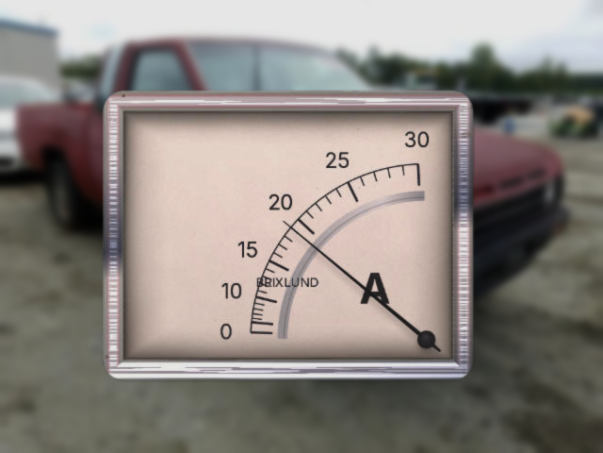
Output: value=19 unit=A
